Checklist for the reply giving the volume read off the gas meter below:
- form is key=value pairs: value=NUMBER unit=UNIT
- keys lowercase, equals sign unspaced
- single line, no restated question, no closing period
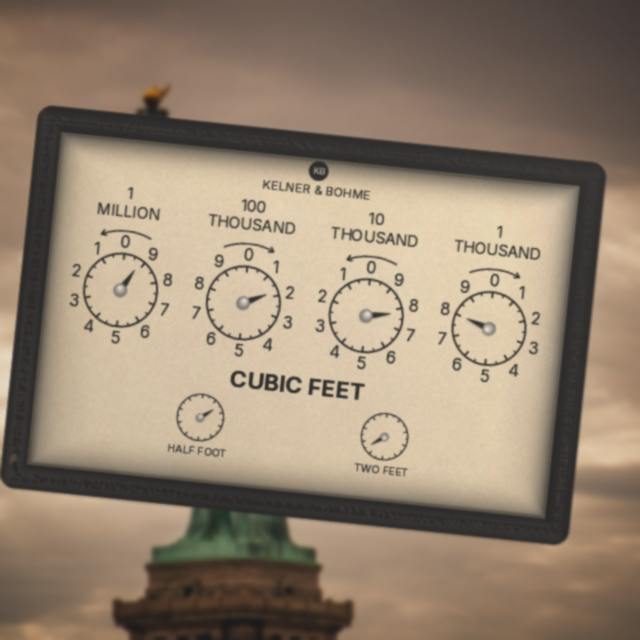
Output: value=917800 unit=ft³
